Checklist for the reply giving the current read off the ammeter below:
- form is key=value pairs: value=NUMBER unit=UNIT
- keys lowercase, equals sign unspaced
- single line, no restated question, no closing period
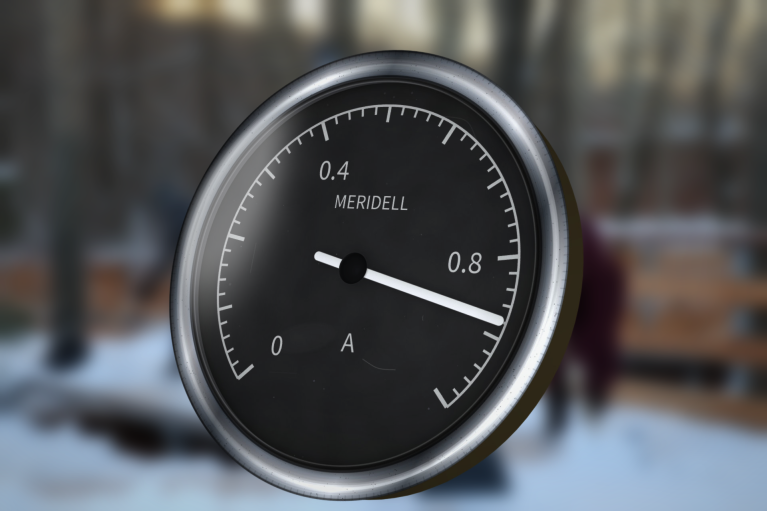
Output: value=0.88 unit=A
